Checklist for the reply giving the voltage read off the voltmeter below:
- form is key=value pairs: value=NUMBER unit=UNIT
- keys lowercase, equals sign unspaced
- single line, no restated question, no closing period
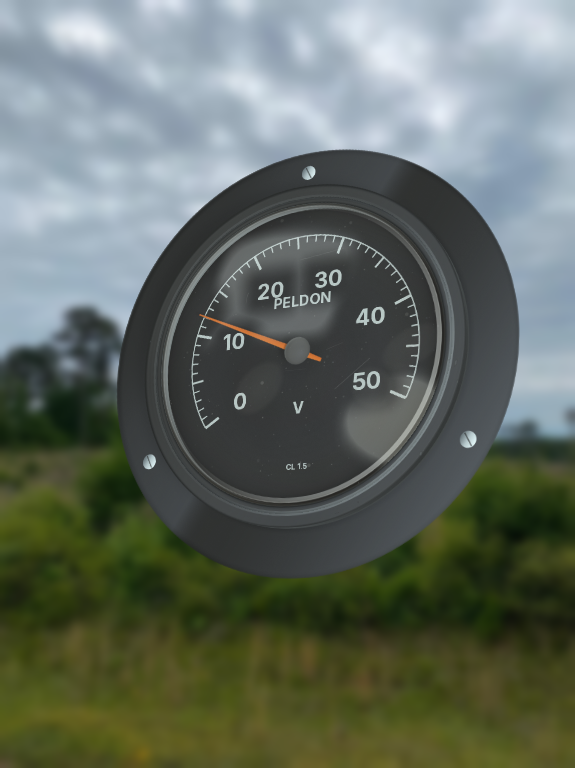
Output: value=12 unit=V
